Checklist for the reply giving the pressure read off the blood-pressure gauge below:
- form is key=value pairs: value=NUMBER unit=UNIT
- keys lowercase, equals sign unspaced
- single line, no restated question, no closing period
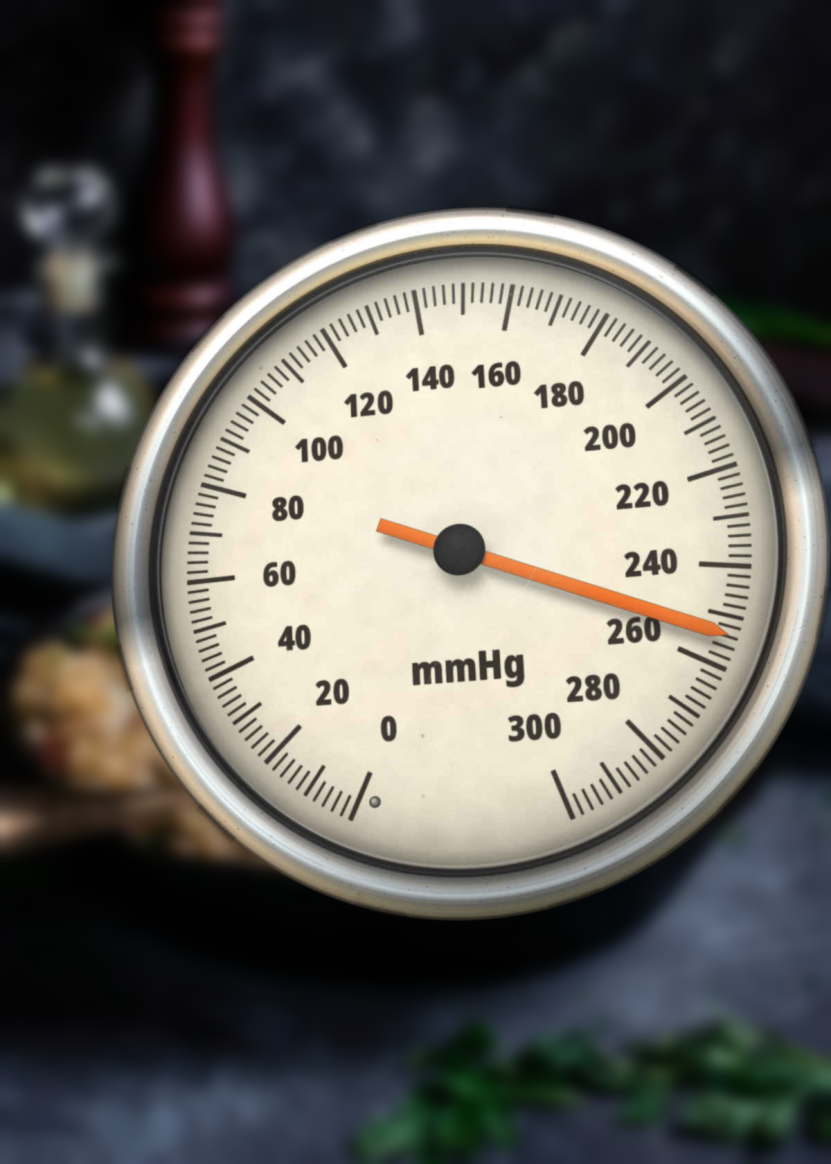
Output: value=254 unit=mmHg
